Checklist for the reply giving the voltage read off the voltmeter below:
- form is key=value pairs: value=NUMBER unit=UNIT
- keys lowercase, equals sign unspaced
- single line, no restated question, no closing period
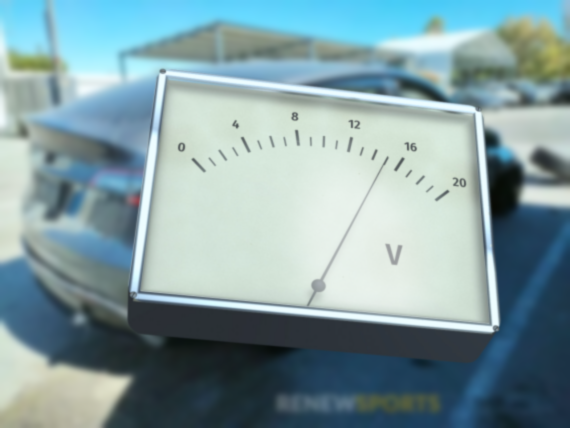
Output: value=15 unit=V
